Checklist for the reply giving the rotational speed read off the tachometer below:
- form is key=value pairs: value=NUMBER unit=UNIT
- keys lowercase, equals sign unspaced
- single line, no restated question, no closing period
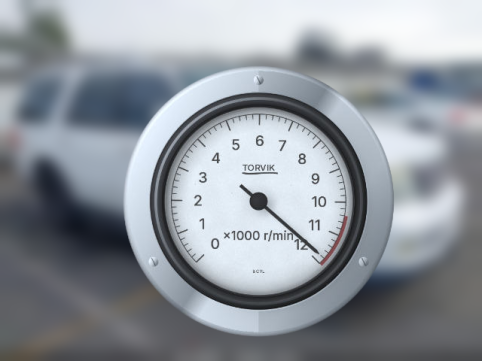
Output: value=11800 unit=rpm
